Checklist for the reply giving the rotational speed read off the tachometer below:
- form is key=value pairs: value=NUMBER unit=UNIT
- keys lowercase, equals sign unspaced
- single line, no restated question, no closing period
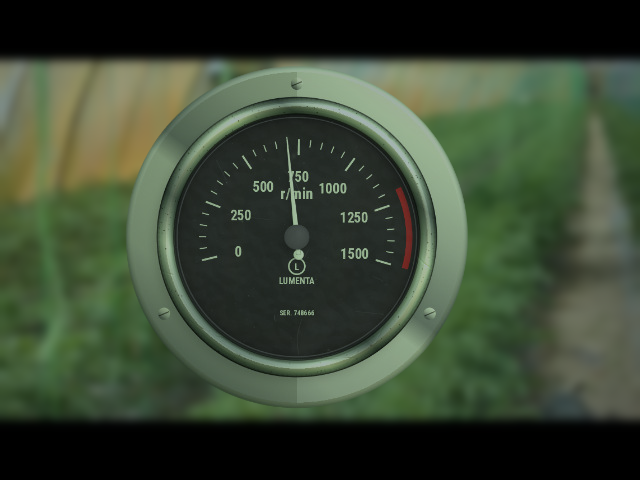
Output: value=700 unit=rpm
